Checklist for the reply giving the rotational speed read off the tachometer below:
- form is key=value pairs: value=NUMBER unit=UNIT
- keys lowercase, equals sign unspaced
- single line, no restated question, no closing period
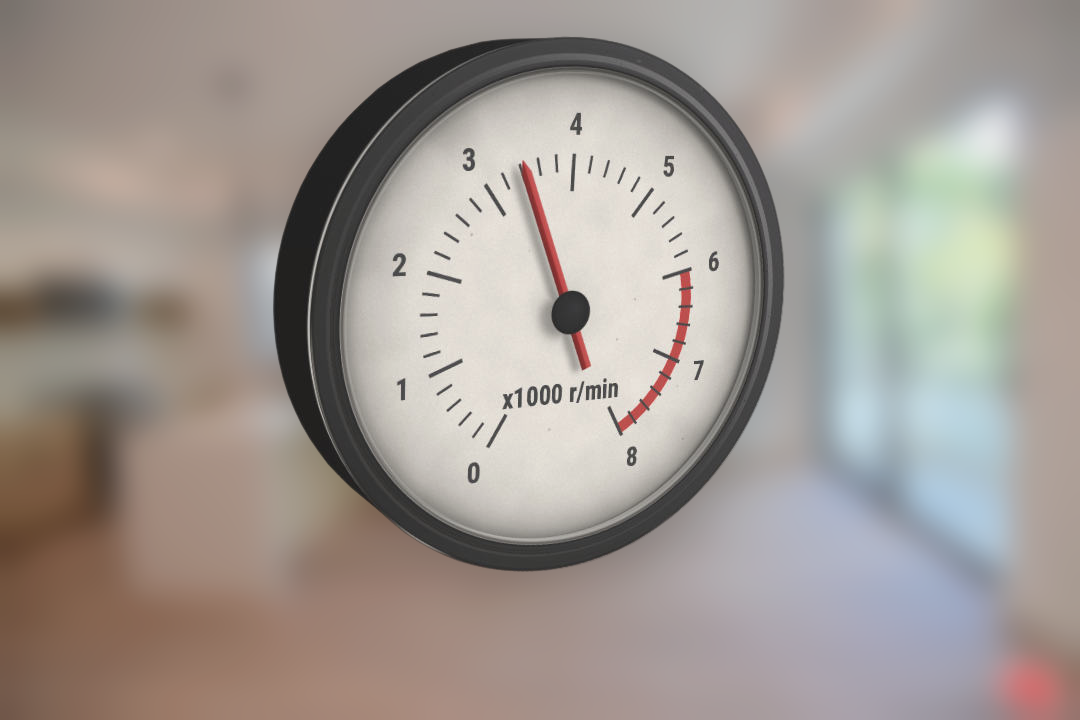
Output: value=3400 unit=rpm
